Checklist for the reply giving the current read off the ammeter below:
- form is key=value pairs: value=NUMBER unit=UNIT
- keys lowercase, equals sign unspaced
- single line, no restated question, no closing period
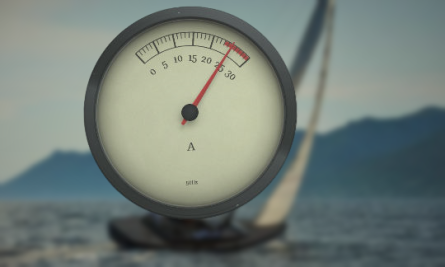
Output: value=25 unit=A
